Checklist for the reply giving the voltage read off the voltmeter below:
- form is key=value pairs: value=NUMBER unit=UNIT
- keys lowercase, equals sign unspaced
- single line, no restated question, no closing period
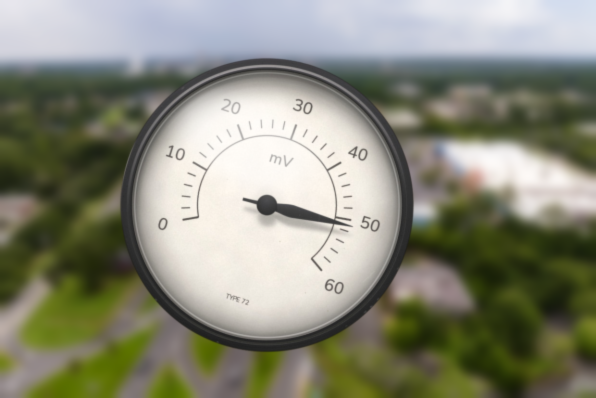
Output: value=51 unit=mV
